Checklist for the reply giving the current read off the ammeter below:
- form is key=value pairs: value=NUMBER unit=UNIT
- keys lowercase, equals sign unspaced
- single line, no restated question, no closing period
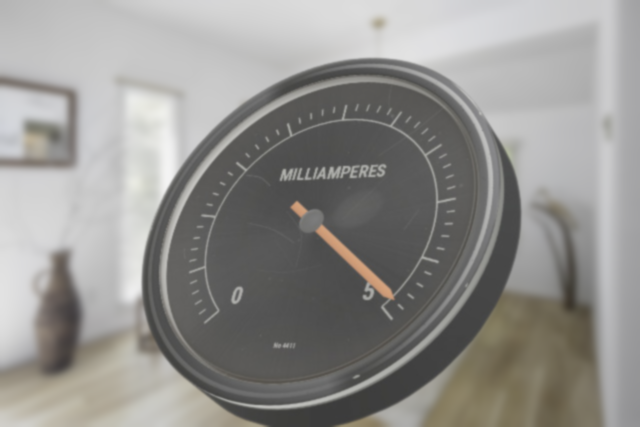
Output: value=4.9 unit=mA
